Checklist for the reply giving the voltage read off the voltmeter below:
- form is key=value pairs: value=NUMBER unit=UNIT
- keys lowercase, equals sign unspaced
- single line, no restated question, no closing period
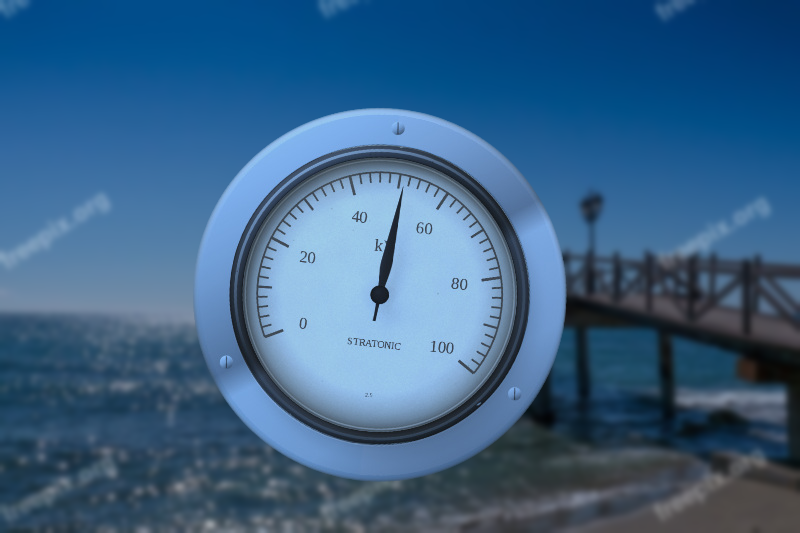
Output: value=51 unit=kV
